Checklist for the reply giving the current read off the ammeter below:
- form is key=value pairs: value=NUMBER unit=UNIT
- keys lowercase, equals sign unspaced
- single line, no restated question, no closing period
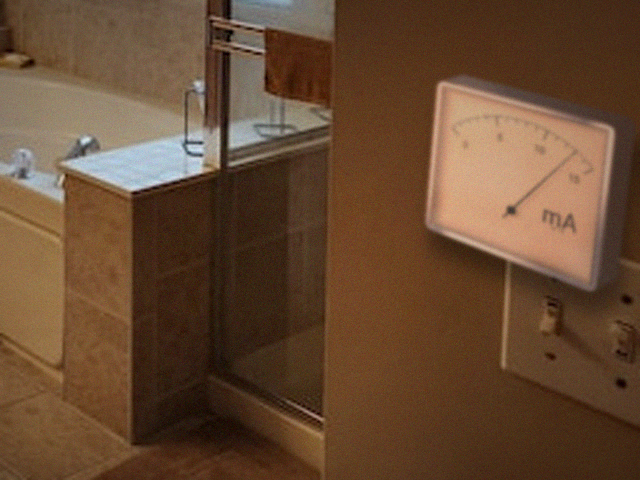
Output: value=13 unit=mA
